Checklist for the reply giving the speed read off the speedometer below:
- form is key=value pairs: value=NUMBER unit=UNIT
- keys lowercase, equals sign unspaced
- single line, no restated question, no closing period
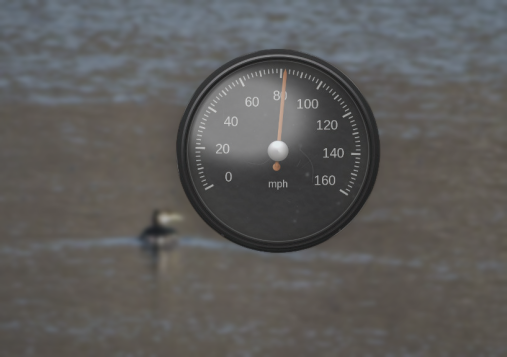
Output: value=82 unit=mph
